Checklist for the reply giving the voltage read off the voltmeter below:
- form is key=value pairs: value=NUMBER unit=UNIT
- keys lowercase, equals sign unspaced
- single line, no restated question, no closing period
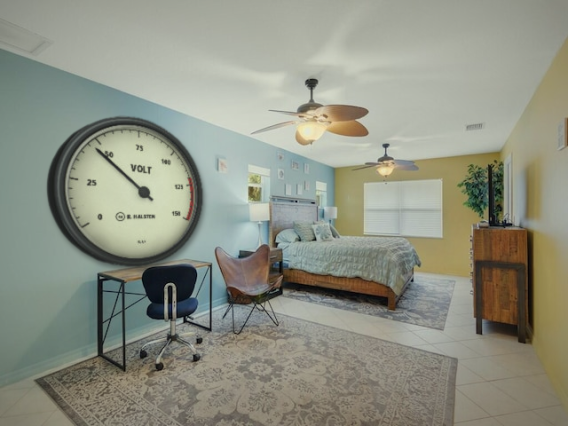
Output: value=45 unit=V
